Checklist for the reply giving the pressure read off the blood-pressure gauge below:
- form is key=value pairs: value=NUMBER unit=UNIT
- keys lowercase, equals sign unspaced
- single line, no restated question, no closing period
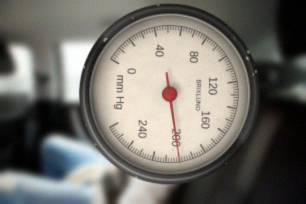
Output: value=200 unit=mmHg
